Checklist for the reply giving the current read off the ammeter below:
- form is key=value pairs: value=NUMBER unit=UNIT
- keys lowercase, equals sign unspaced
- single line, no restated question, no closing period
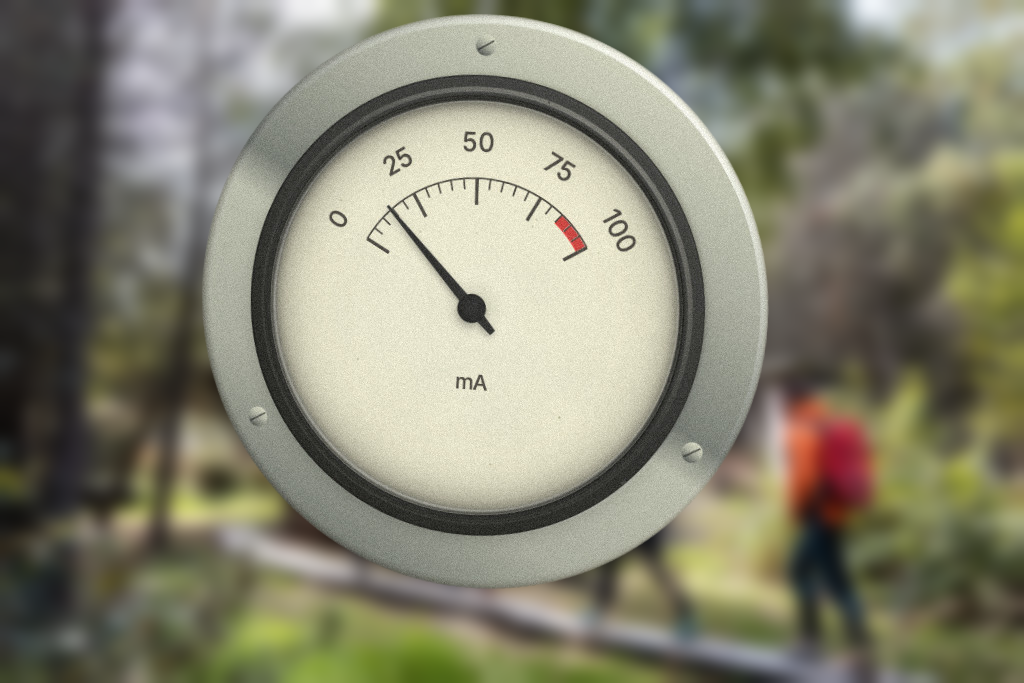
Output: value=15 unit=mA
